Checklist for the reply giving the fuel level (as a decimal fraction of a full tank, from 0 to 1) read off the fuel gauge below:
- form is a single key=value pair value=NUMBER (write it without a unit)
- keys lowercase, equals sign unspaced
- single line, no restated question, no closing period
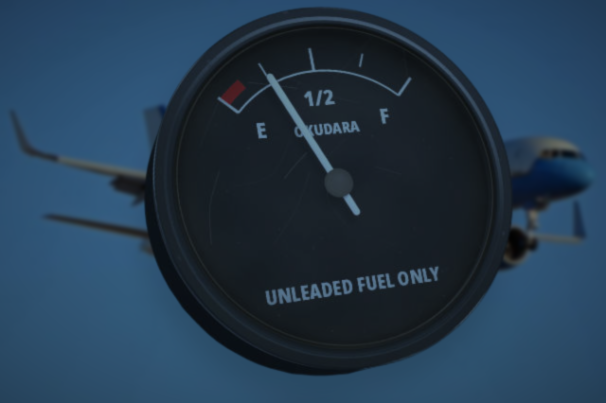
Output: value=0.25
